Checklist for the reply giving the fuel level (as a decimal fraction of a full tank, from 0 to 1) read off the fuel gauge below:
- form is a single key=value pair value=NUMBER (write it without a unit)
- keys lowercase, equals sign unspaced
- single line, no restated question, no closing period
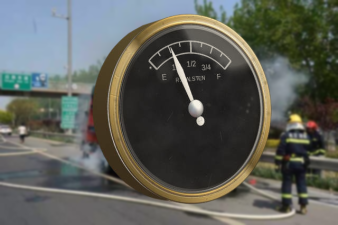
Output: value=0.25
